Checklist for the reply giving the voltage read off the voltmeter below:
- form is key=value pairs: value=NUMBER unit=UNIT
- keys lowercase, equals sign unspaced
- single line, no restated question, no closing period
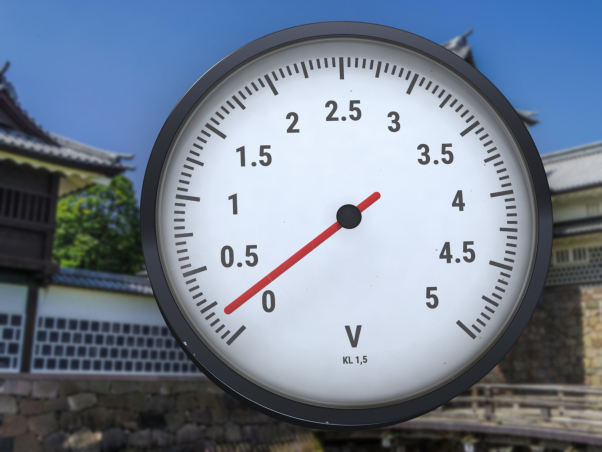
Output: value=0.15 unit=V
